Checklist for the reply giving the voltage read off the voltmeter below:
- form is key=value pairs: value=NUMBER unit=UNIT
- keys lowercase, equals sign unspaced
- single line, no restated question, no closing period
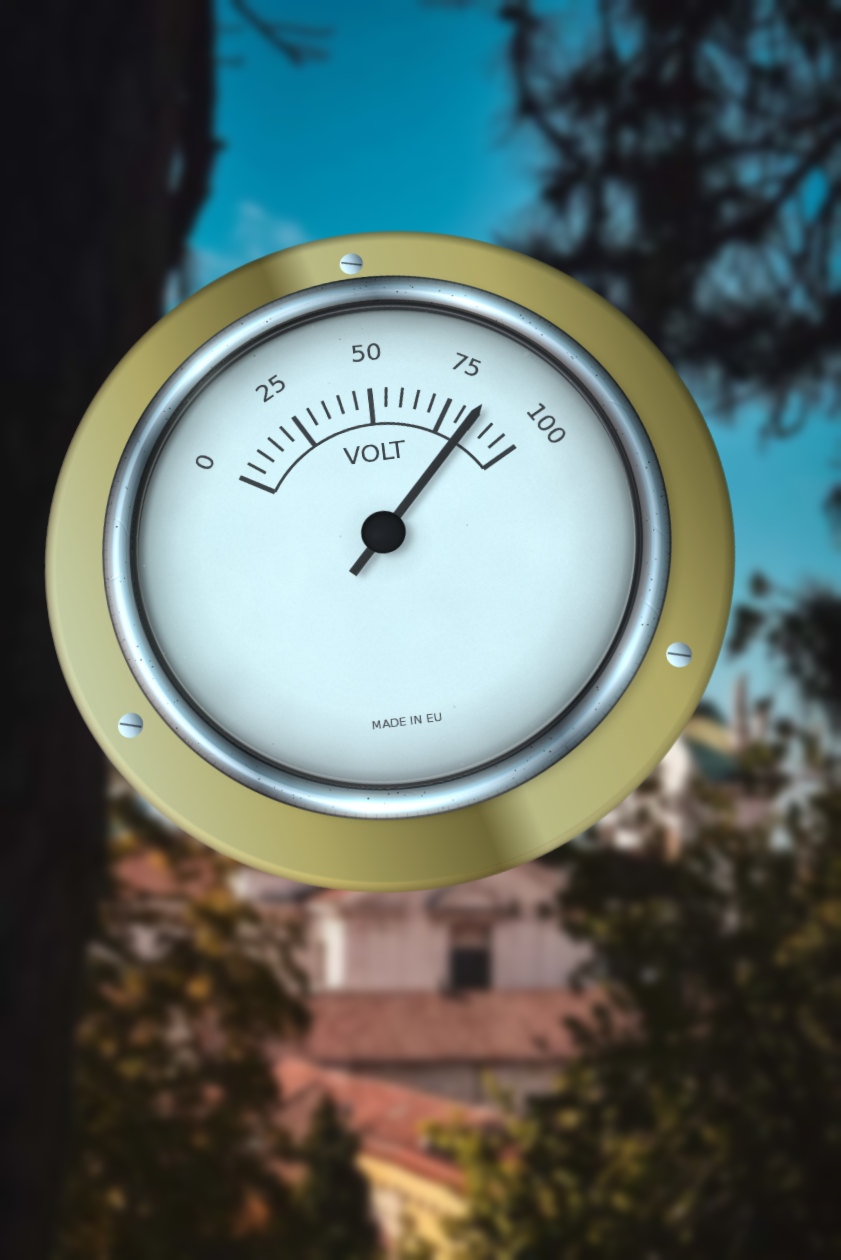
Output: value=85 unit=V
